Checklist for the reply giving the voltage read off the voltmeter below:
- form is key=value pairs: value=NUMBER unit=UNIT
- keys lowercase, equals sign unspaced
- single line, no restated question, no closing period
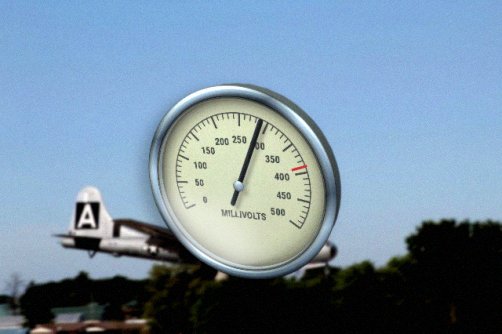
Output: value=290 unit=mV
